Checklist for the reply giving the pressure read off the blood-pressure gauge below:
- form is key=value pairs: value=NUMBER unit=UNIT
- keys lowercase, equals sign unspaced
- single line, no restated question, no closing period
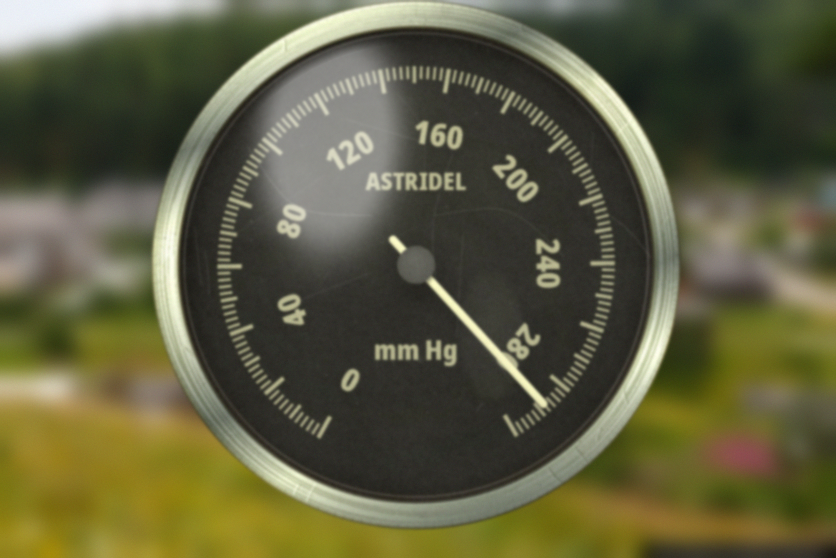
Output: value=288 unit=mmHg
